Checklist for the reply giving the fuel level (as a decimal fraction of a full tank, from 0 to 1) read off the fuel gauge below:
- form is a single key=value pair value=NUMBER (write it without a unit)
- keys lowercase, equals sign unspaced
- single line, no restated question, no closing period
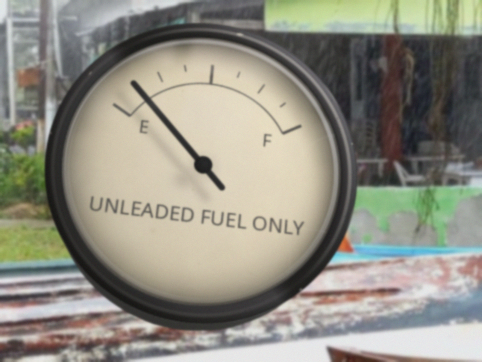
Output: value=0.125
